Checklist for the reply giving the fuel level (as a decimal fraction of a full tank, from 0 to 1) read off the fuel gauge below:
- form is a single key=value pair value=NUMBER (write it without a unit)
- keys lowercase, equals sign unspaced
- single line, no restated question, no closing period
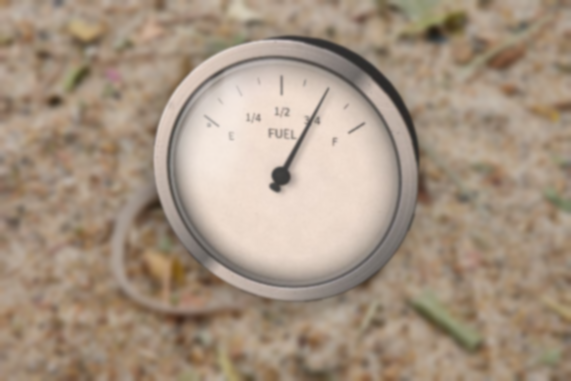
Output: value=0.75
